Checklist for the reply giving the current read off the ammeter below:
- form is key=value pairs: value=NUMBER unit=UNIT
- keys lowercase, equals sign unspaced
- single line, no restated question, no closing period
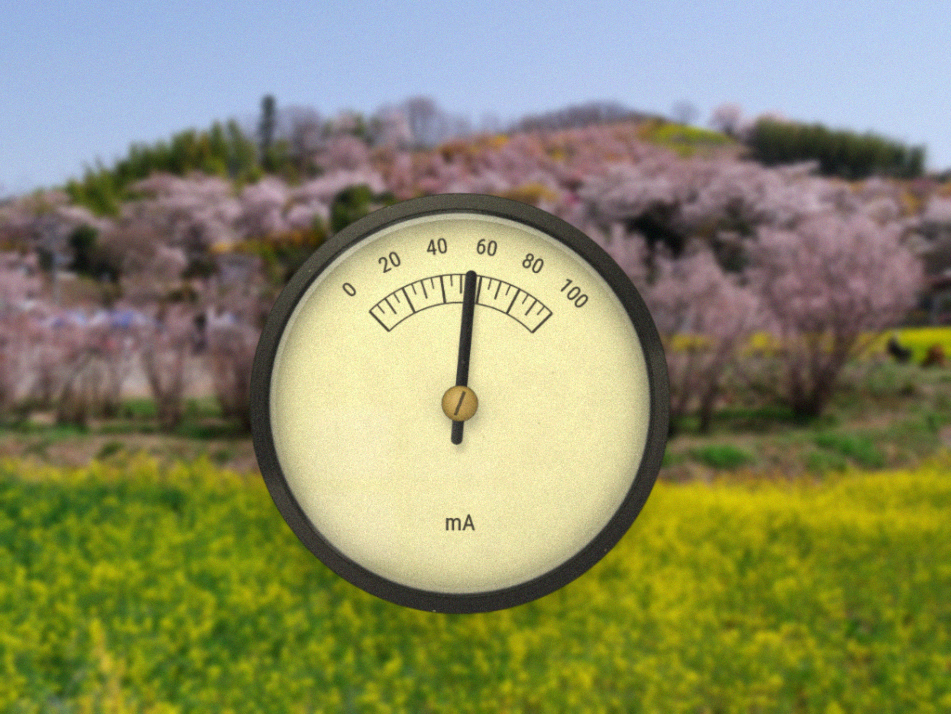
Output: value=55 unit=mA
